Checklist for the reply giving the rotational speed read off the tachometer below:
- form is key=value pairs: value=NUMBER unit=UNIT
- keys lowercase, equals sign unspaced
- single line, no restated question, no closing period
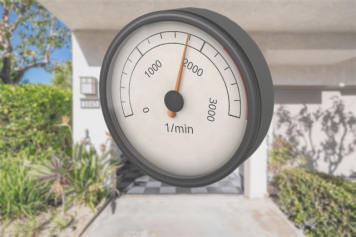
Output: value=1800 unit=rpm
